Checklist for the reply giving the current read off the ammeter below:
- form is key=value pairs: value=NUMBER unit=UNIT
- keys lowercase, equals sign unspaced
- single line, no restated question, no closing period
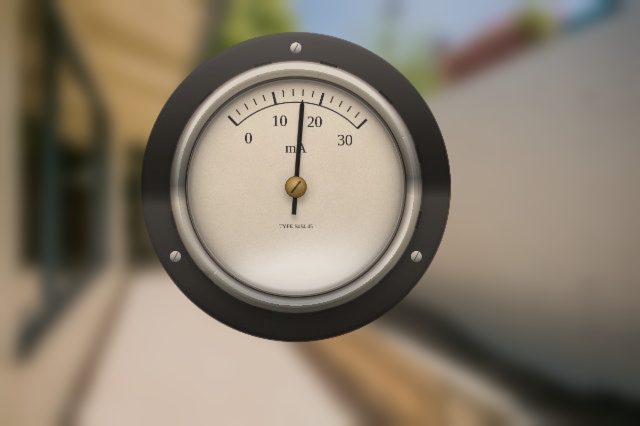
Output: value=16 unit=mA
